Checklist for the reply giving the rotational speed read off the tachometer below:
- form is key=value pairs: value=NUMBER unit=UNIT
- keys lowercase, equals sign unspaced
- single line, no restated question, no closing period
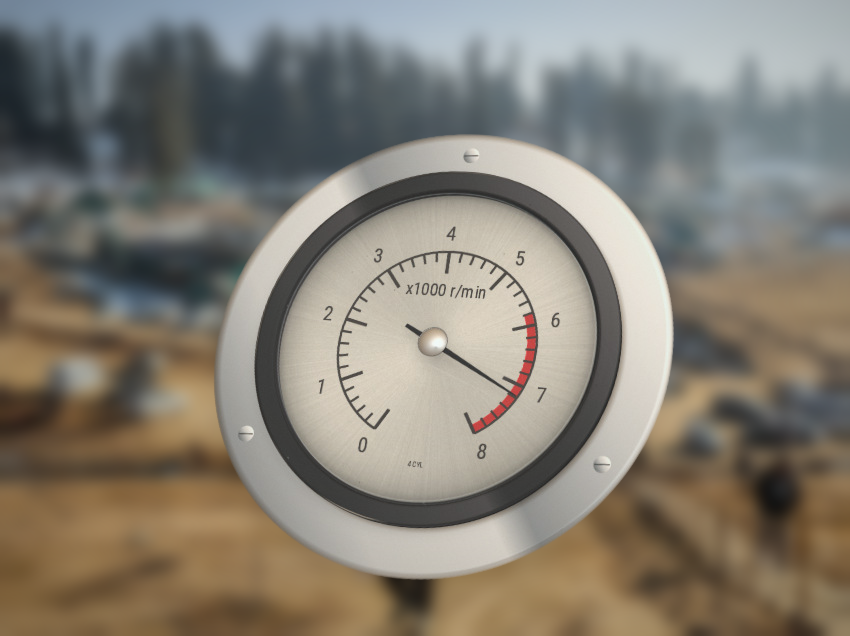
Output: value=7200 unit=rpm
